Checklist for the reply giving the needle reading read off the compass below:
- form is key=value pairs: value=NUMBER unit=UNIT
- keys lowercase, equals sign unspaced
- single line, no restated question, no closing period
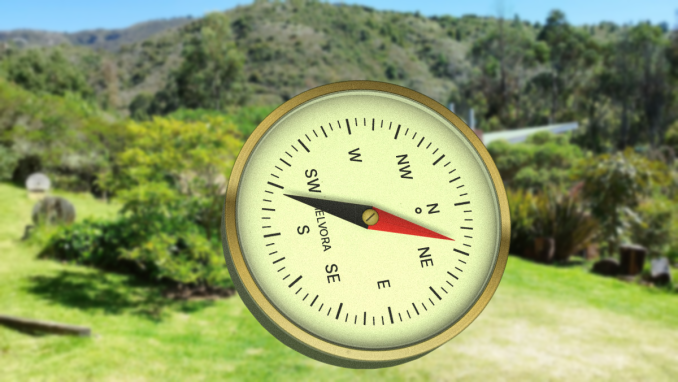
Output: value=25 unit=°
